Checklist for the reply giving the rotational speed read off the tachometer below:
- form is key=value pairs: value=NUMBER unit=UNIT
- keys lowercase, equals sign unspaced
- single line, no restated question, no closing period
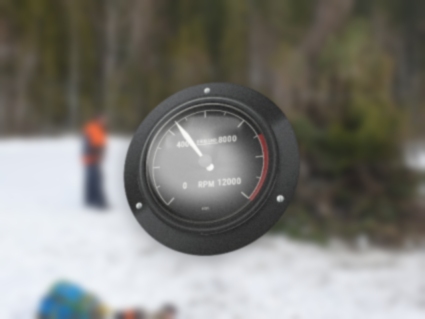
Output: value=4500 unit=rpm
